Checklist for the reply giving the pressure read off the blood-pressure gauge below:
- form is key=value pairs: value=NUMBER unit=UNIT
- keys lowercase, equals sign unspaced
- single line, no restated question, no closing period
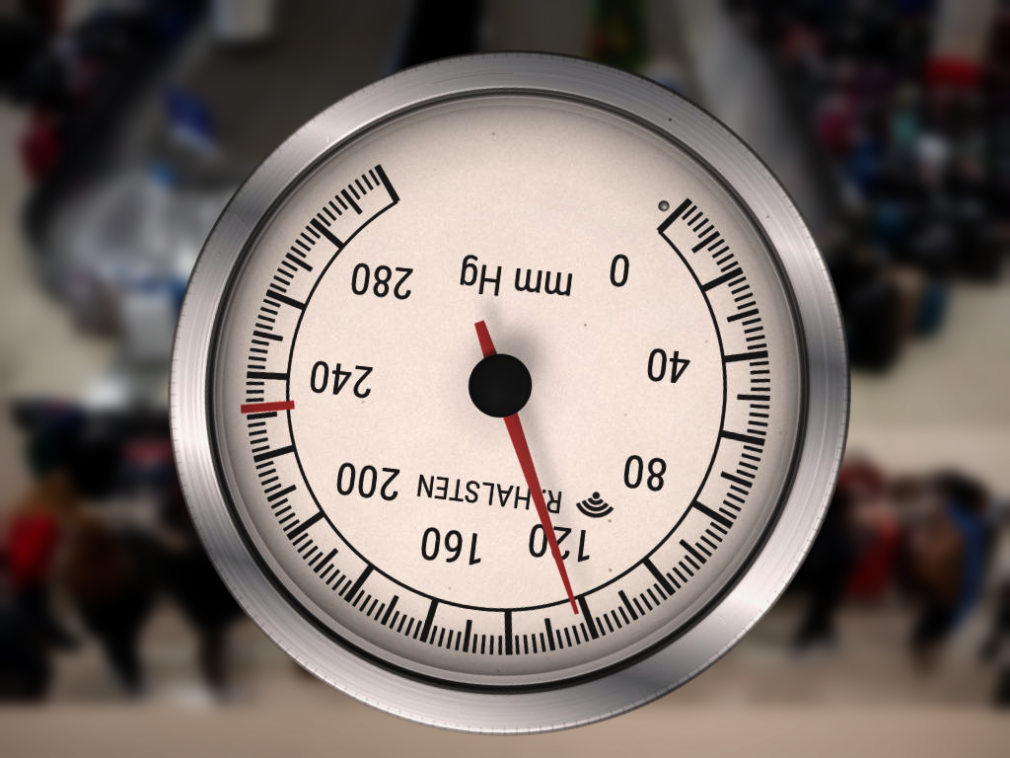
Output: value=122 unit=mmHg
